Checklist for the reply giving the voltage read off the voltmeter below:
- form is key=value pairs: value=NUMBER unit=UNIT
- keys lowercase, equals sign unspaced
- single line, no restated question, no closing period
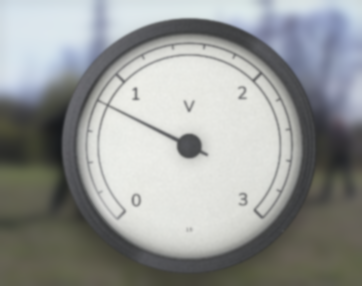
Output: value=0.8 unit=V
